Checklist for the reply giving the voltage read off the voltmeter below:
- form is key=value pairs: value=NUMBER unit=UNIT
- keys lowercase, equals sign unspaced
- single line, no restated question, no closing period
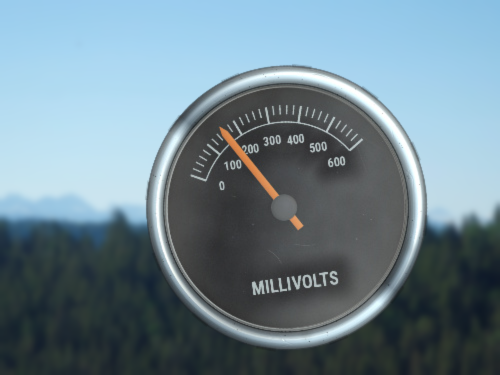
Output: value=160 unit=mV
